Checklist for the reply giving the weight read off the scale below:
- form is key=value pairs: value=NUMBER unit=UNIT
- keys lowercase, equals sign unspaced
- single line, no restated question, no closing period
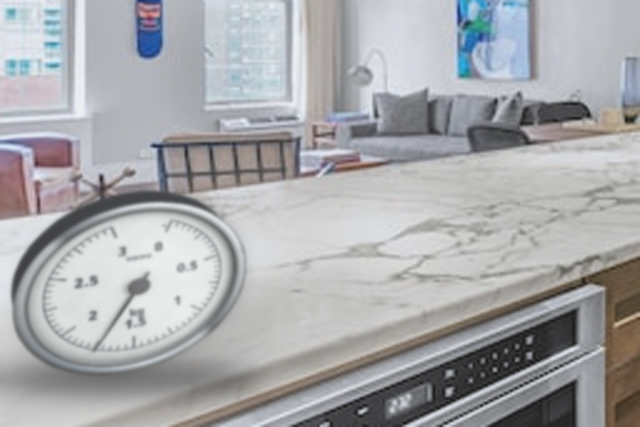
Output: value=1.75 unit=kg
